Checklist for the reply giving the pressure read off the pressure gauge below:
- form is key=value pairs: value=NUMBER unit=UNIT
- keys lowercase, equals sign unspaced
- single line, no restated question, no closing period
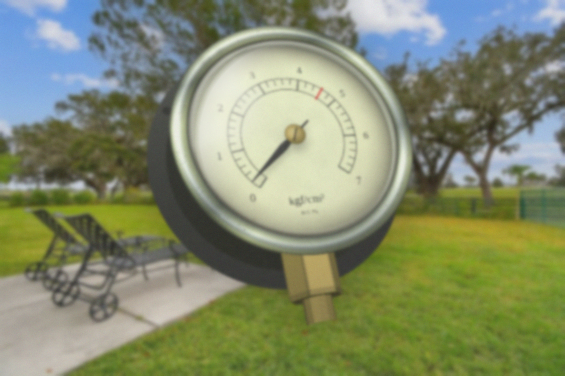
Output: value=0.2 unit=kg/cm²
